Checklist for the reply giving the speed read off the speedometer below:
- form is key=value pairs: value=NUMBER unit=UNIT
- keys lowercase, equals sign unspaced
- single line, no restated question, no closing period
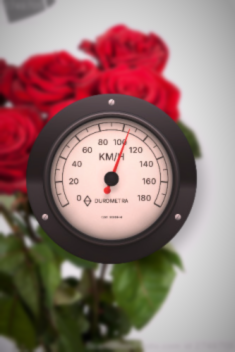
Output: value=105 unit=km/h
